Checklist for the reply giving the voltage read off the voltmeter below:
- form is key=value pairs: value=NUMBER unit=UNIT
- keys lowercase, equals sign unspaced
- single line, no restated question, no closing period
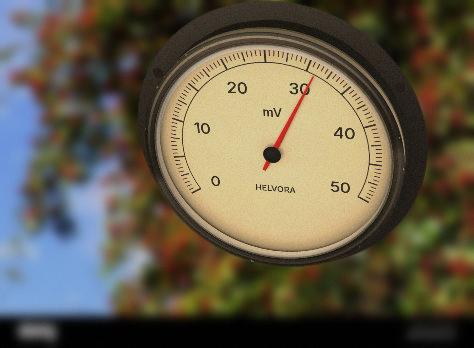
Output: value=31 unit=mV
